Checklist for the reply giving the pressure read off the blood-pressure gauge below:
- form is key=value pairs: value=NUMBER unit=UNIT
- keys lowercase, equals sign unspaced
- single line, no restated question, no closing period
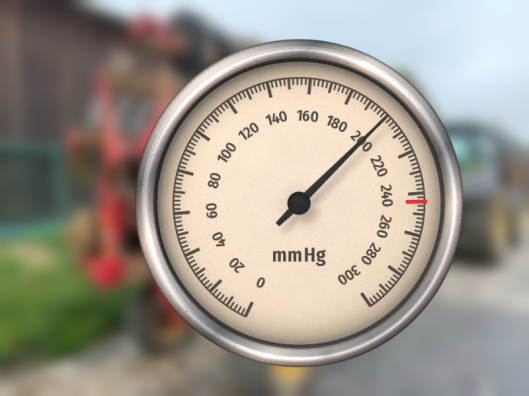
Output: value=200 unit=mmHg
